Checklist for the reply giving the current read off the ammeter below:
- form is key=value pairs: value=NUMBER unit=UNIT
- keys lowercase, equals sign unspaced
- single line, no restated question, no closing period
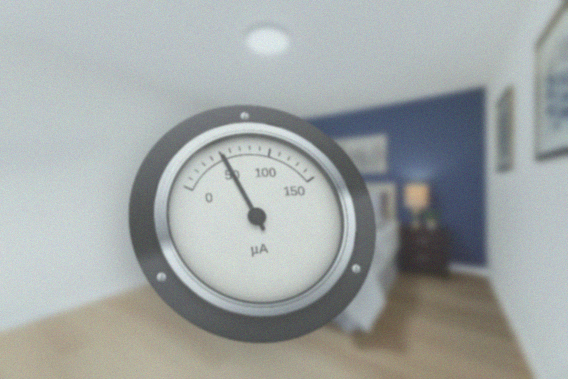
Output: value=50 unit=µA
